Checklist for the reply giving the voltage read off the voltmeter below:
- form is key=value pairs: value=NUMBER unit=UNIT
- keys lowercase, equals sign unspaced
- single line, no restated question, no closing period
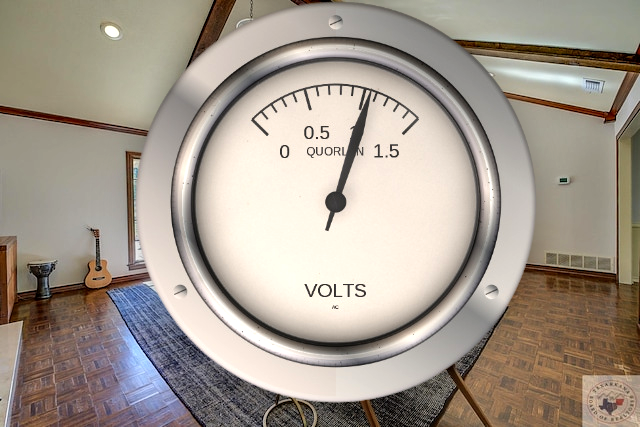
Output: value=1.05 unit=V
